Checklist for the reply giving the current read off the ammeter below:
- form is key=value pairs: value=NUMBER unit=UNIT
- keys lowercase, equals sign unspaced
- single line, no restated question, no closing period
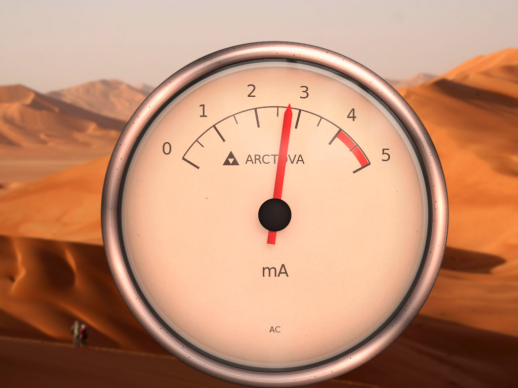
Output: value=2.75 unit=mA
